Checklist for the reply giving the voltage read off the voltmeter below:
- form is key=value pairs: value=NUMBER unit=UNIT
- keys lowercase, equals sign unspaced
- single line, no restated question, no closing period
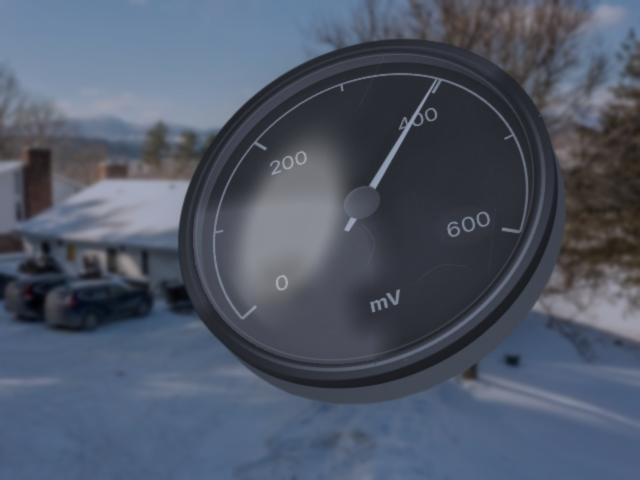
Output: value=400 unit=mV
